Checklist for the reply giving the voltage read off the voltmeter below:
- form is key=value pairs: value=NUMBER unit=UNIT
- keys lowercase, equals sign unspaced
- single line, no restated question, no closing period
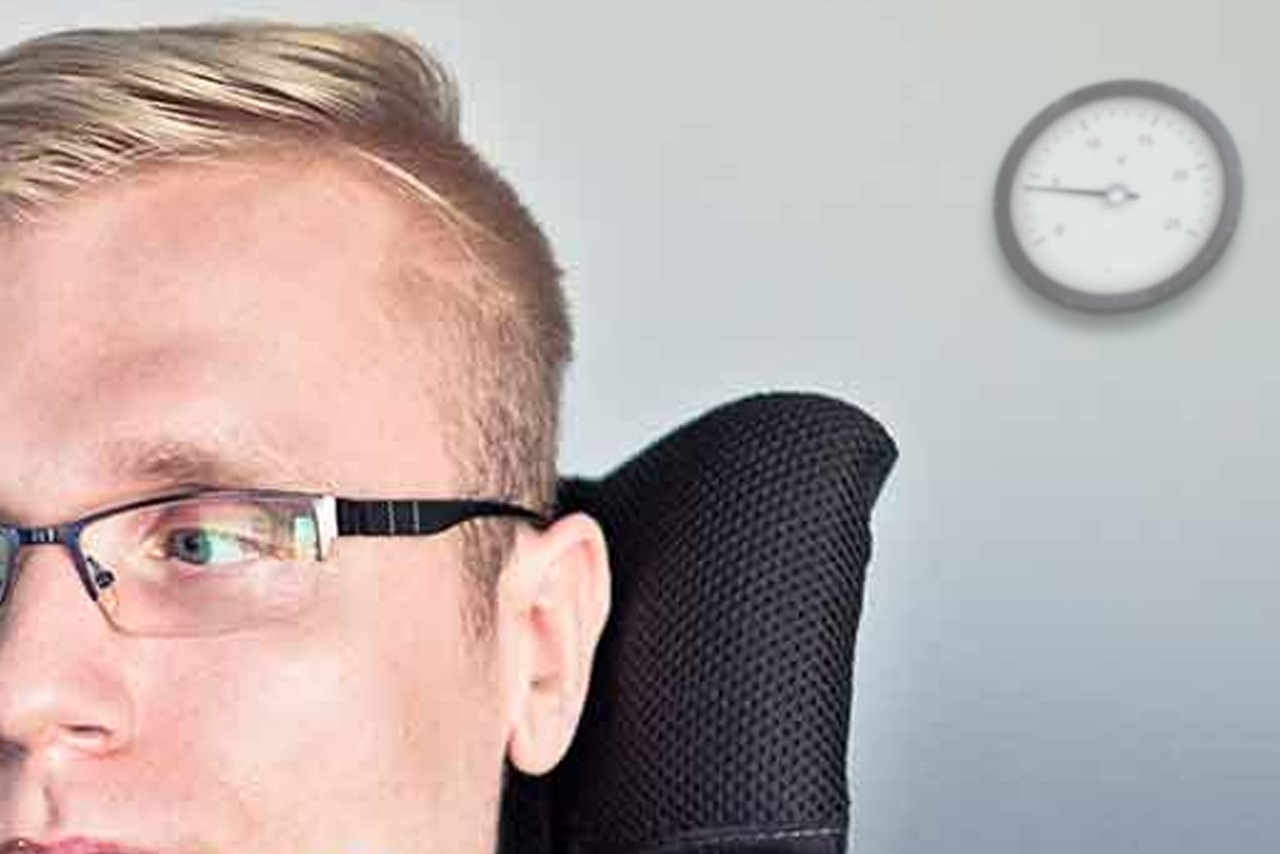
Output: value=4 unit=V
